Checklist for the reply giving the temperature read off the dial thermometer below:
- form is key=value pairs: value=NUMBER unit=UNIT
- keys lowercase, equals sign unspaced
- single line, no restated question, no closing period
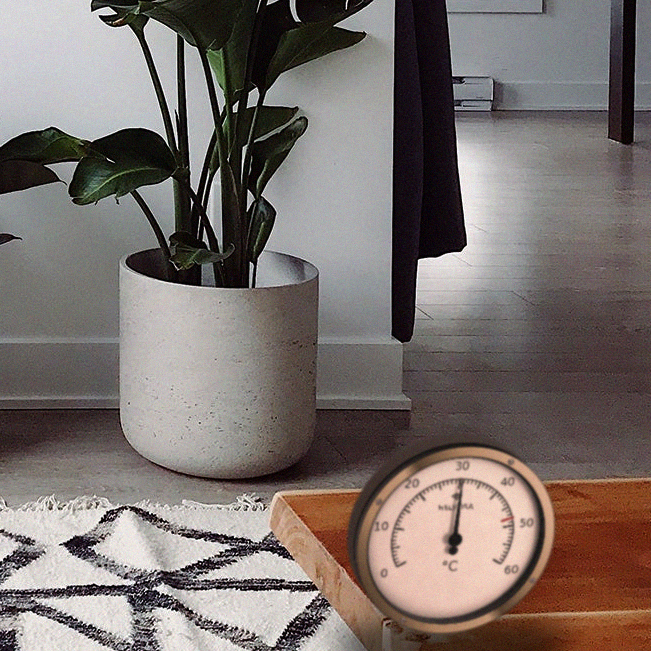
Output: value=30 unit=°C
